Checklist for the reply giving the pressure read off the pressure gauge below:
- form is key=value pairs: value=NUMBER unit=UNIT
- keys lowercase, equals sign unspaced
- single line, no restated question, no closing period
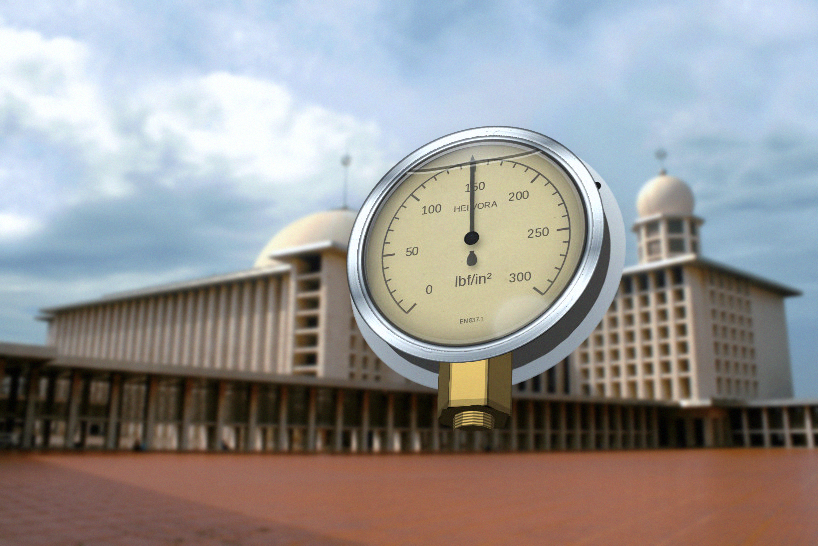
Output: value=150 unit=psi
